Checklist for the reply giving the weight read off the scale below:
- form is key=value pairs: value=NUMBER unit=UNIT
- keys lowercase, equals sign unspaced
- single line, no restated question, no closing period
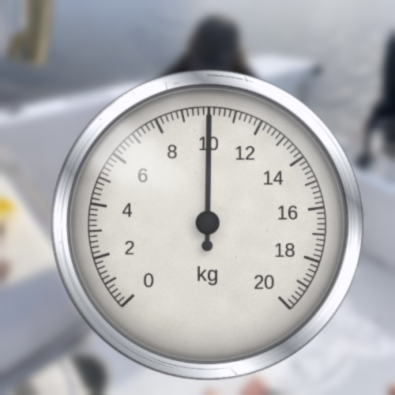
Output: value=10 unit=kg
